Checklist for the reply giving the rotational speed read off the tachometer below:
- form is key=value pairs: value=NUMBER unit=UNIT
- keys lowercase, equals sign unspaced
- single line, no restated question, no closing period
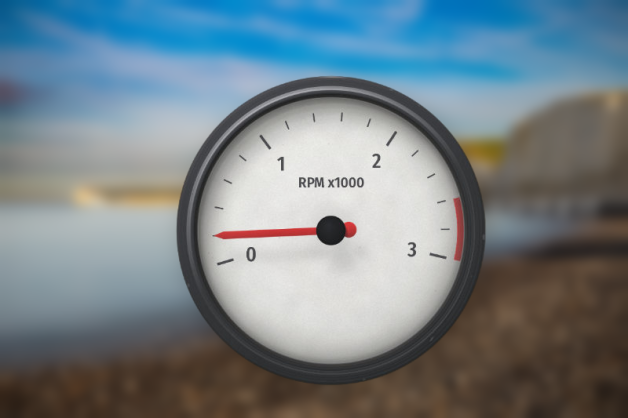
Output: value=200 unit=rpm
